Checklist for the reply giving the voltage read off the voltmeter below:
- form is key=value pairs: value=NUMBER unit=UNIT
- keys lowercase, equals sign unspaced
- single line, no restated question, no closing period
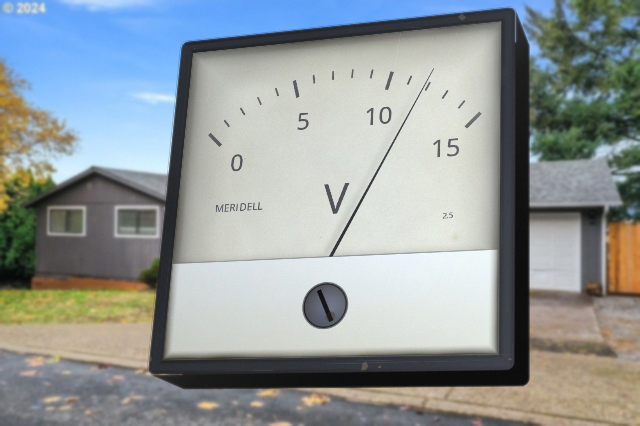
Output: value=12 unit=V
